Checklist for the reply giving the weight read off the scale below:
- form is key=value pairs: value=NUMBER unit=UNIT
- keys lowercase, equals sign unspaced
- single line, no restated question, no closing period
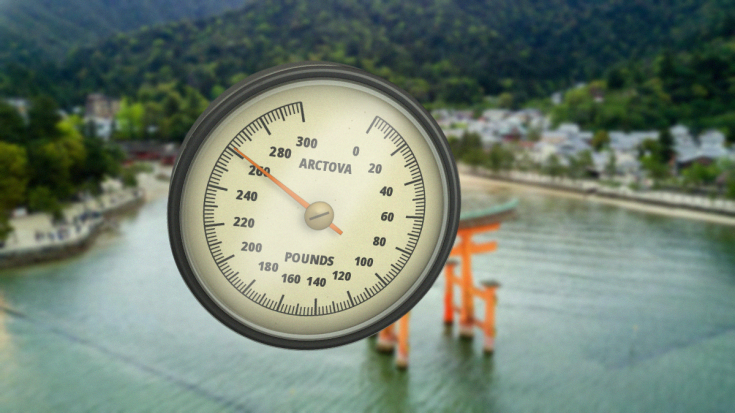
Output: value=262 unit=lb
